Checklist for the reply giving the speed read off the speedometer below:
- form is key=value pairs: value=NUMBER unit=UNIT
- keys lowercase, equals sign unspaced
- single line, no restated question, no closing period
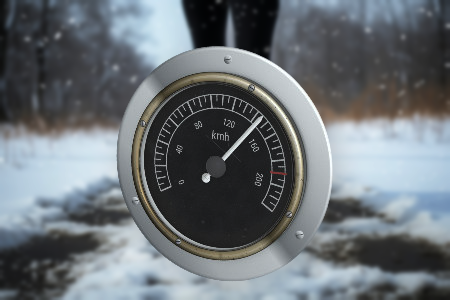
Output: value=145 unit=km/h
